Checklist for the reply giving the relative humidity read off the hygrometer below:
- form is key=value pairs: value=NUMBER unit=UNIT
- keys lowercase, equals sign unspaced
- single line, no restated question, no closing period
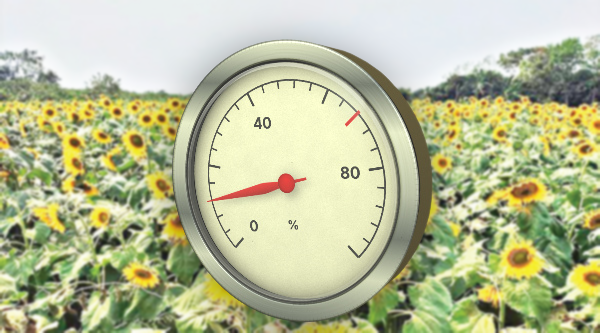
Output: value=12 unit=%
